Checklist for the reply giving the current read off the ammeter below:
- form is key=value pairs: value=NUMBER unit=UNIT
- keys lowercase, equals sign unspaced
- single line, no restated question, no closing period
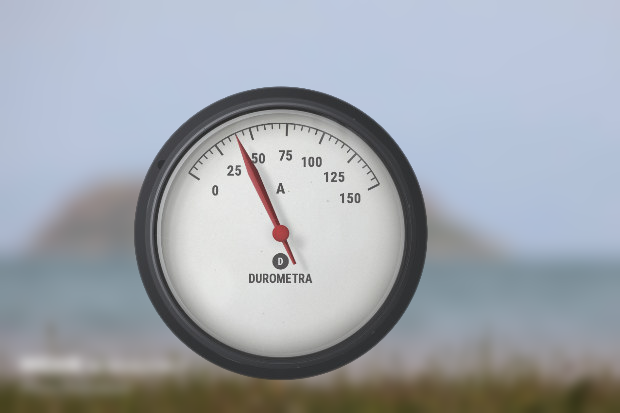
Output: value=40 unit=A
